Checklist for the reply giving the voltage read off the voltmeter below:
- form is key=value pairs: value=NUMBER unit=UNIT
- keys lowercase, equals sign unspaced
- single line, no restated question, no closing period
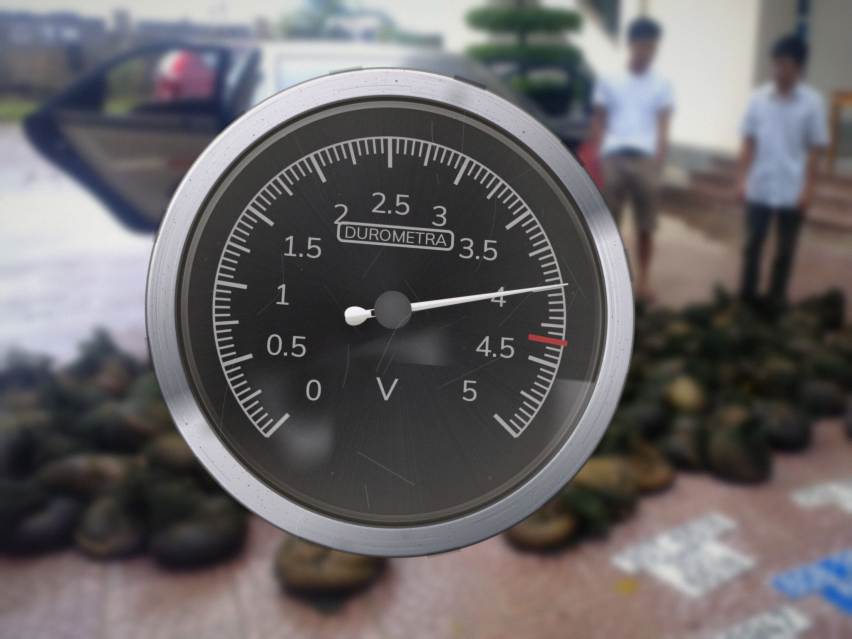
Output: value=4 unit=V
